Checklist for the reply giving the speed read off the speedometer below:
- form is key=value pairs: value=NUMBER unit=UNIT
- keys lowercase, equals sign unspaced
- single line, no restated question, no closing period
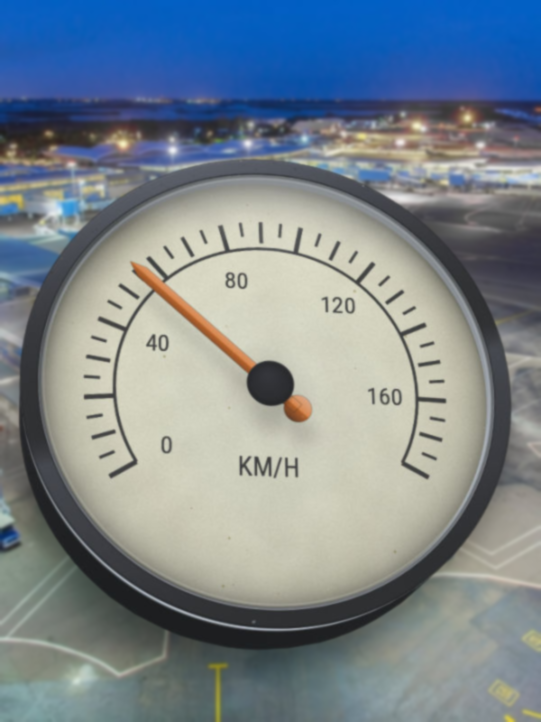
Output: value=55 unit=km/h
